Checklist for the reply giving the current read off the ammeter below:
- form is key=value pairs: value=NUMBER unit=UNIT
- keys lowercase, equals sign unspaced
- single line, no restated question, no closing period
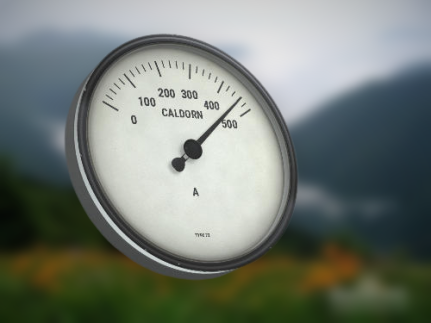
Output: value=460 unit=A
